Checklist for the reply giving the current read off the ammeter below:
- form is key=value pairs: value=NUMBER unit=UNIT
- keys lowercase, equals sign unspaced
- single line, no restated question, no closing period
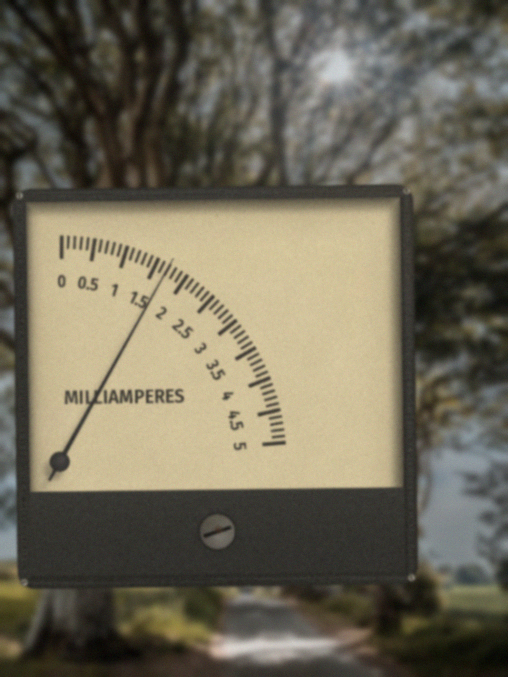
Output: value=1.7 unit=mA
